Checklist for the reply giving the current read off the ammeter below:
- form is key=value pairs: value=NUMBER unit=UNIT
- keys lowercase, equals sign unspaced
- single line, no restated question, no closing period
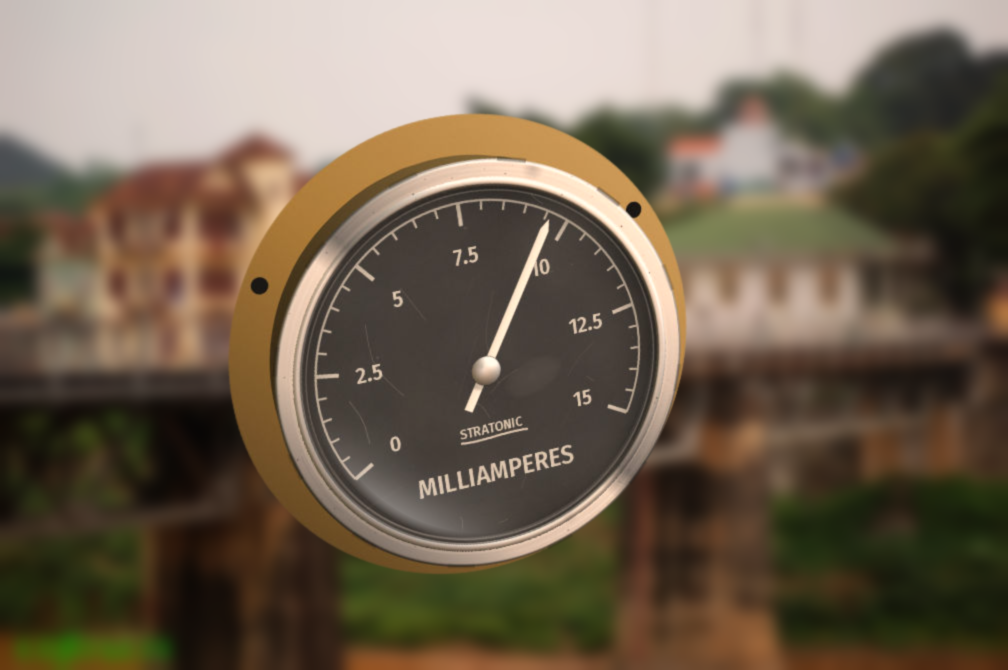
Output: value=9.5 unit=mA
